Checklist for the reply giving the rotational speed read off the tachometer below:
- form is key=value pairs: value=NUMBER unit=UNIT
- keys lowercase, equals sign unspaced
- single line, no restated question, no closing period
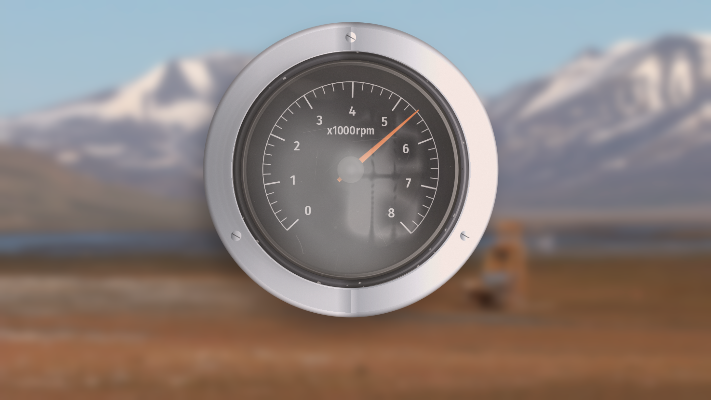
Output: value=5400 unit=rpm
